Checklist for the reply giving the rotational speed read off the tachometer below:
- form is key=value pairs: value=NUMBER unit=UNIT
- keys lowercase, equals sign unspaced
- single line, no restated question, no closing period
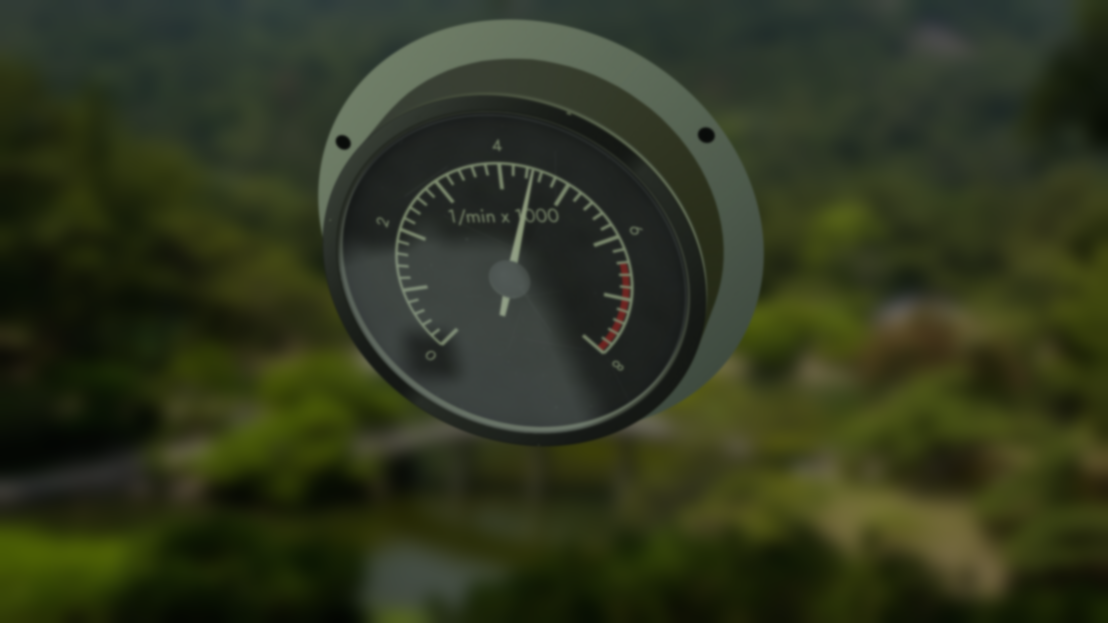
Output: value=4500 unit=rpm
